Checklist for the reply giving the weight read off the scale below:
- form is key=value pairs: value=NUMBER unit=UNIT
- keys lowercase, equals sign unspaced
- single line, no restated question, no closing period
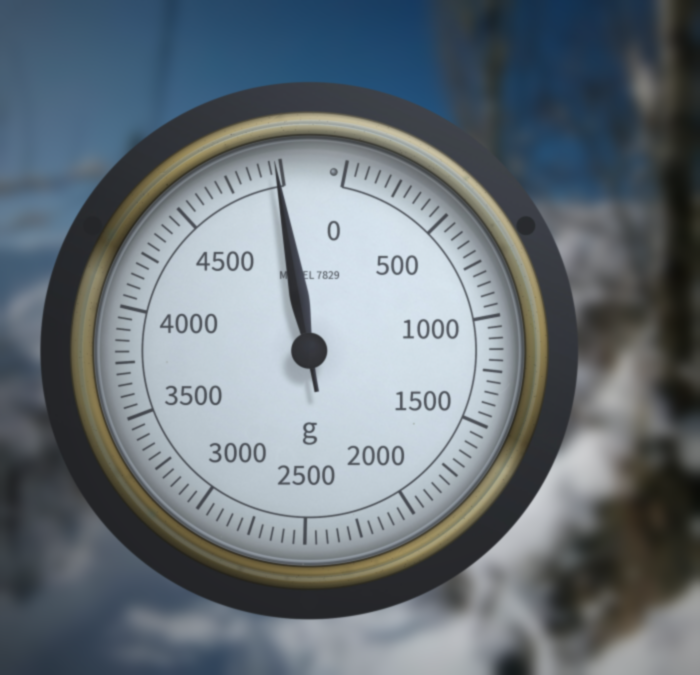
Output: value=4975 unit=g
